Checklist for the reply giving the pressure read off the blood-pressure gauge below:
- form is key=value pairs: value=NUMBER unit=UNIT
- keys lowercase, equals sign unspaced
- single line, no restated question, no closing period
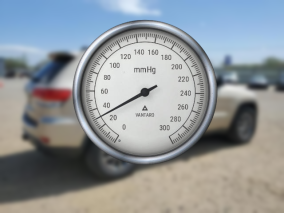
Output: value=30 unit=mmHg
